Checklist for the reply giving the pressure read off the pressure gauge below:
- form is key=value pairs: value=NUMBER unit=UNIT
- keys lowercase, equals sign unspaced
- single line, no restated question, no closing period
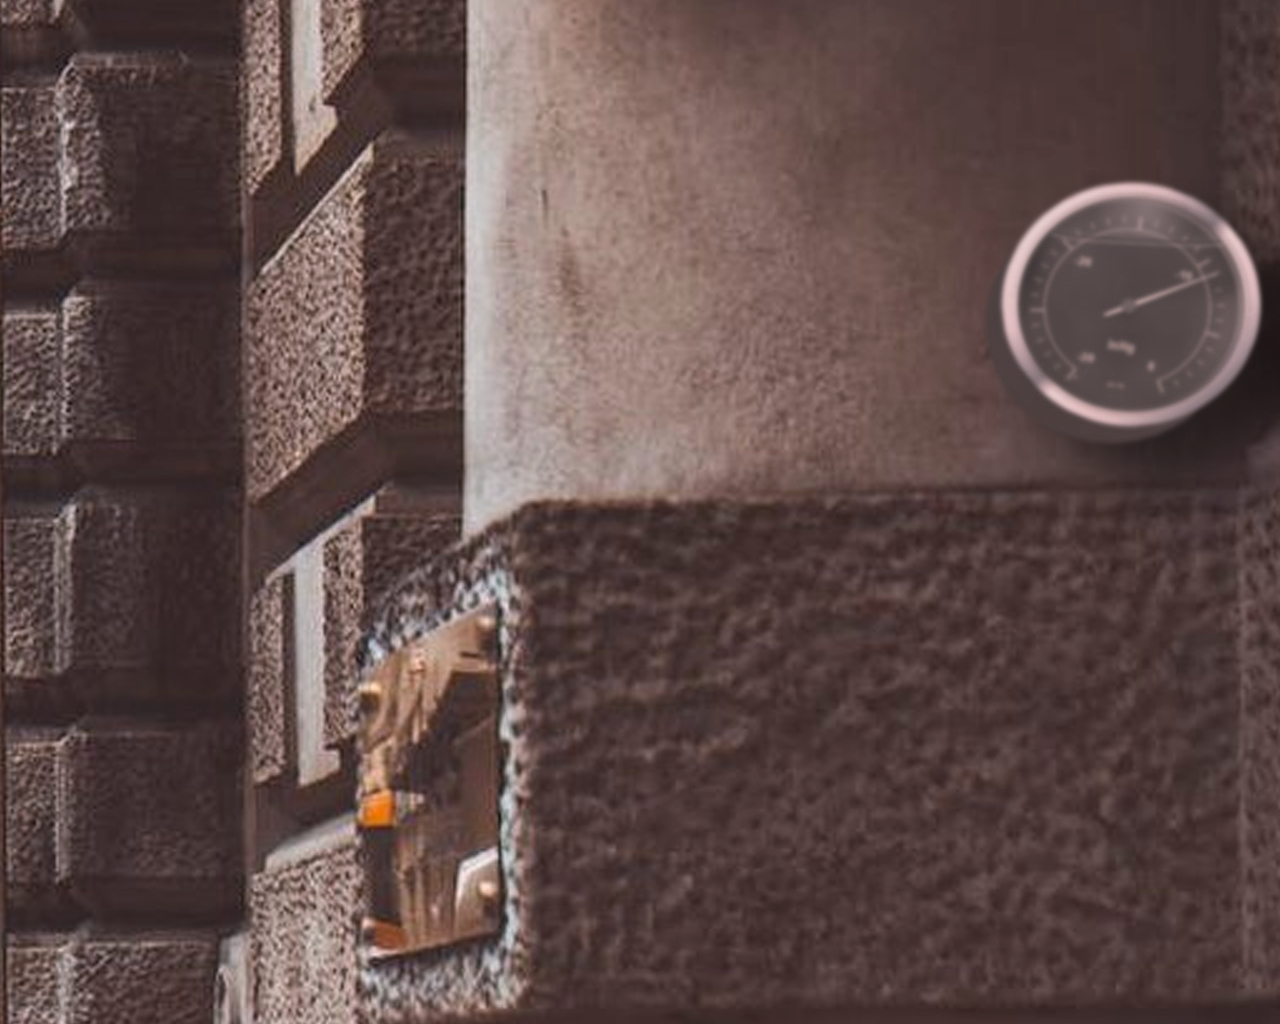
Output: value=-9 unit=inHg
